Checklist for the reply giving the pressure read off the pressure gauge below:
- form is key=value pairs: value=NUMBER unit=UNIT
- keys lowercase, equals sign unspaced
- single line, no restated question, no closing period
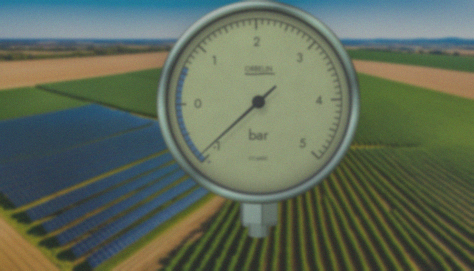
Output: value=-0.9 unit=bar
